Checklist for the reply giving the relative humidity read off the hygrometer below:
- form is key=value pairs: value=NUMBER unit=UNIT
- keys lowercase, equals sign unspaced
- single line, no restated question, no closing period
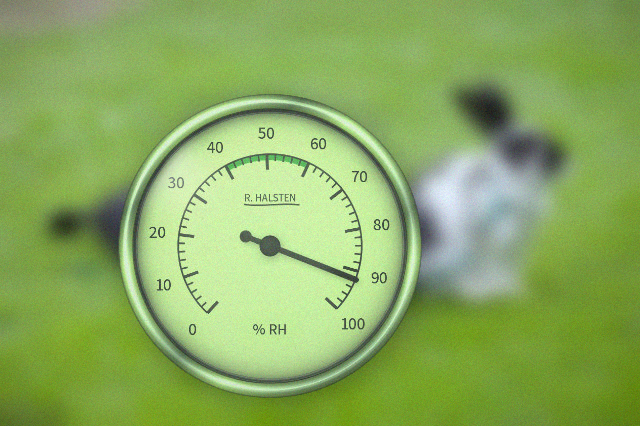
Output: value=92 unit=%
